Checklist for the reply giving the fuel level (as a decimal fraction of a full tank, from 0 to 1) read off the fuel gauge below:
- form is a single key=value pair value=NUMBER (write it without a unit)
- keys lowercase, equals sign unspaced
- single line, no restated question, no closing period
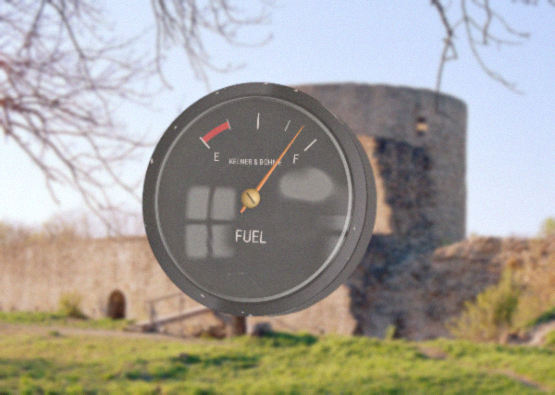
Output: value=0.875
